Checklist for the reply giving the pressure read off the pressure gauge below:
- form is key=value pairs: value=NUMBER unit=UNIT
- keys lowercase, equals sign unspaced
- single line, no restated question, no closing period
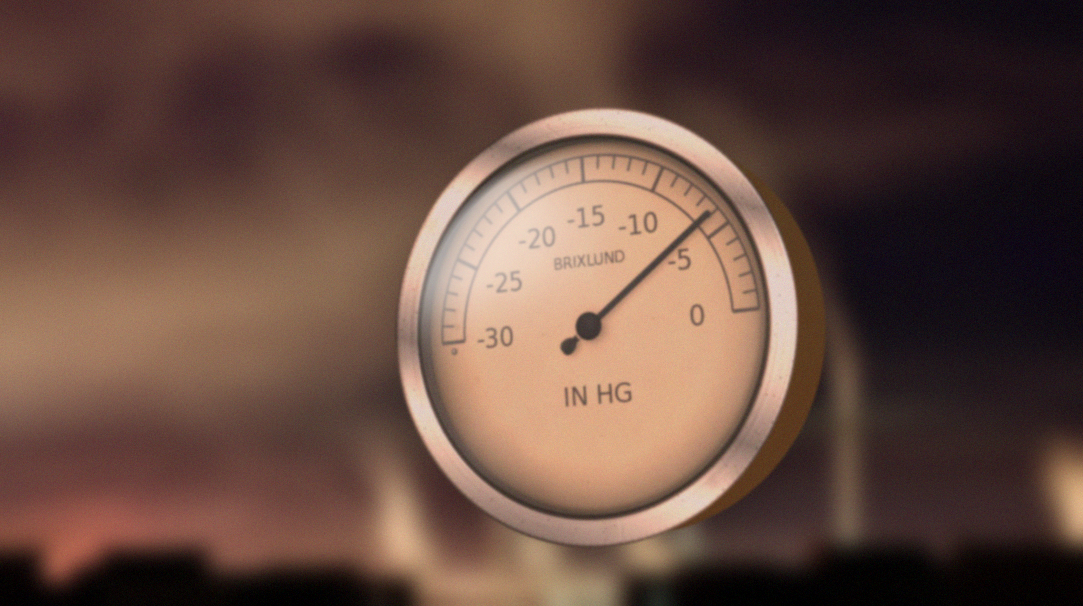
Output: value=-6 unit=inHg
